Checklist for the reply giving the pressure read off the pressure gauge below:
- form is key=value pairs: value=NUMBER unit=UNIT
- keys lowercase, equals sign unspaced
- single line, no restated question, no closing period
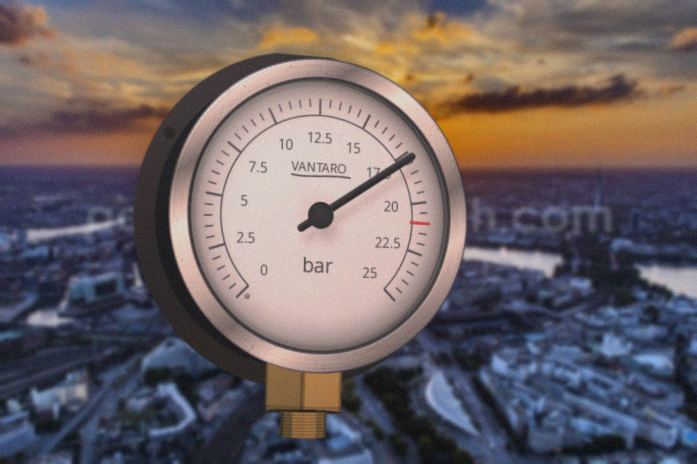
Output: value=17.75 unit=bar
